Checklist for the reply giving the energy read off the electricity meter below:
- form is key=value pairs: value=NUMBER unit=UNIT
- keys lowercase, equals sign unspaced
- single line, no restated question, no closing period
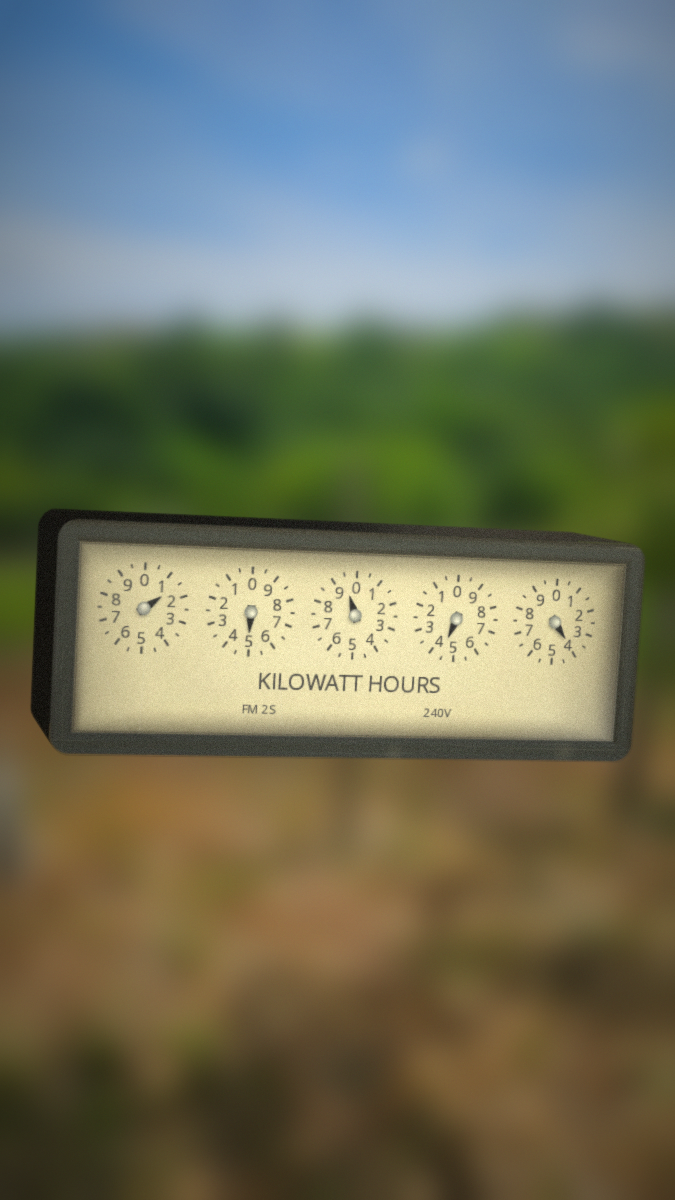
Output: value=14944 unit=kWh
